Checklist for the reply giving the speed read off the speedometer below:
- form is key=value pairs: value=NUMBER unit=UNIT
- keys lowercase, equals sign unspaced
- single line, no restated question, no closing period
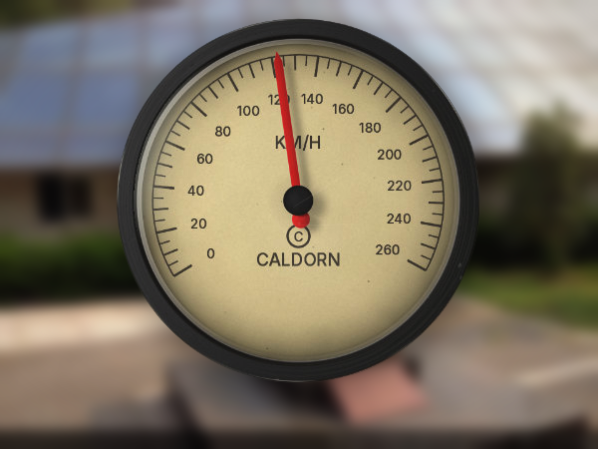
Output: value=122.5 unit=km/h
